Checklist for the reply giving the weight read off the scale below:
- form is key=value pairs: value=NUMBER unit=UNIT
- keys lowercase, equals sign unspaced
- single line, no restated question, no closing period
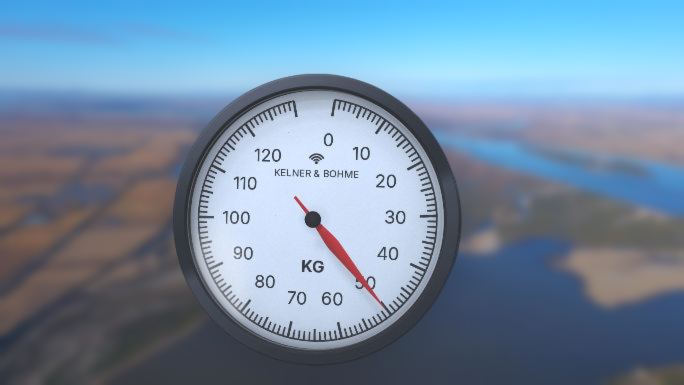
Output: value=50 unit=kg
